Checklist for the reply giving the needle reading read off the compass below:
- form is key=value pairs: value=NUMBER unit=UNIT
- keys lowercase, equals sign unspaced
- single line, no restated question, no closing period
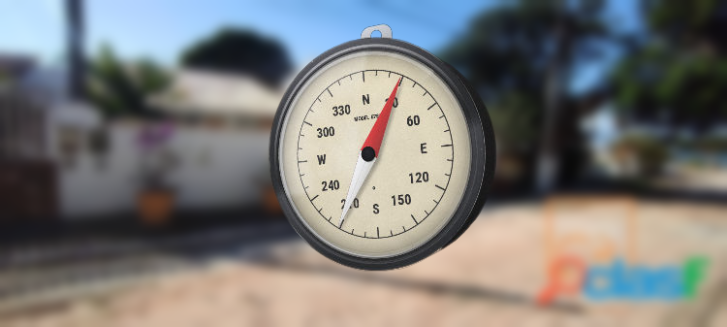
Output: value=30 unit=°
